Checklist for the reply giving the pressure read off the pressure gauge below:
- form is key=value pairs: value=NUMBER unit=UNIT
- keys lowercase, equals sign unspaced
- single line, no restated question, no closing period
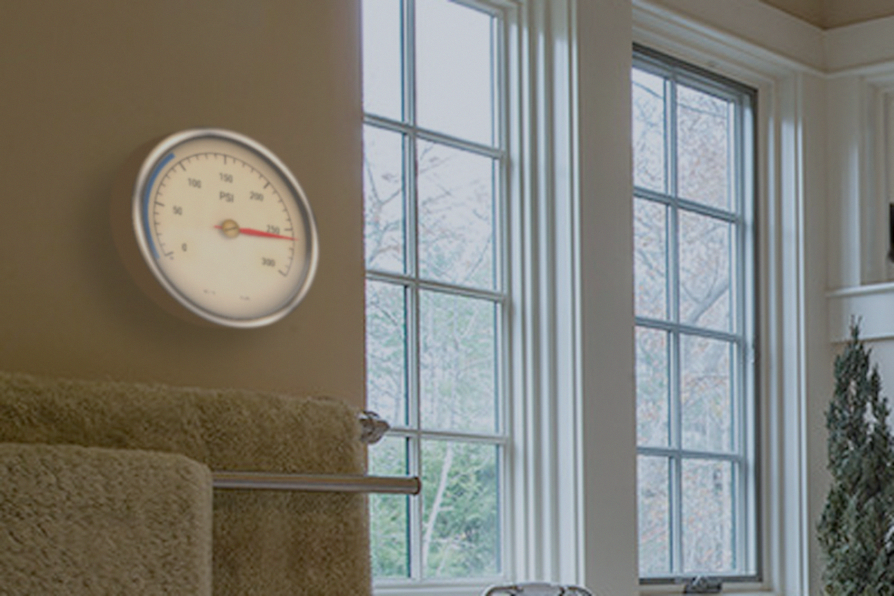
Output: value=260 unit=psi
